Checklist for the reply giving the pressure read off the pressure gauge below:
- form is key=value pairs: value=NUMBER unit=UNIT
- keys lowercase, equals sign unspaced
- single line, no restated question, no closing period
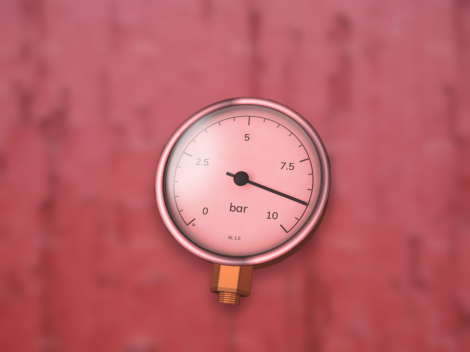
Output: value=9 unit=bar
